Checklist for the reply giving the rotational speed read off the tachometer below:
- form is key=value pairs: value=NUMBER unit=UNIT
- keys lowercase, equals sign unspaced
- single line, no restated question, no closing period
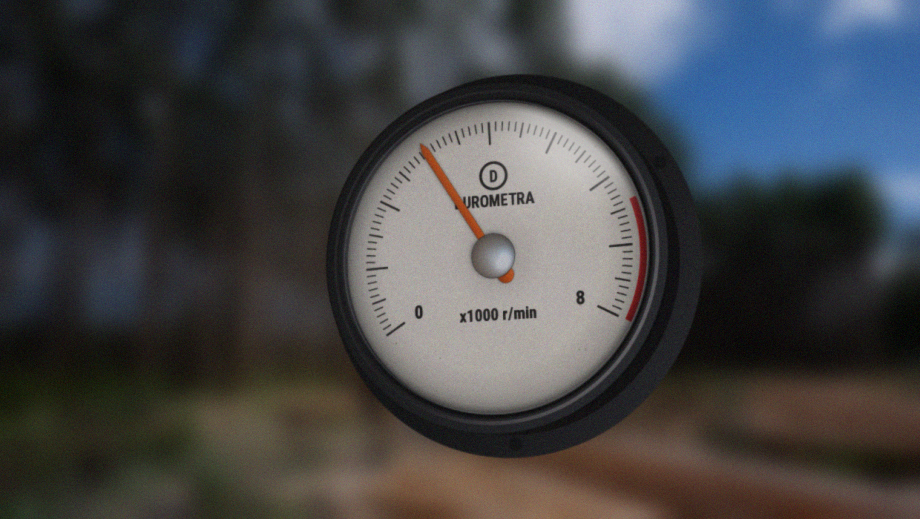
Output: value=3000 unit=rpm
